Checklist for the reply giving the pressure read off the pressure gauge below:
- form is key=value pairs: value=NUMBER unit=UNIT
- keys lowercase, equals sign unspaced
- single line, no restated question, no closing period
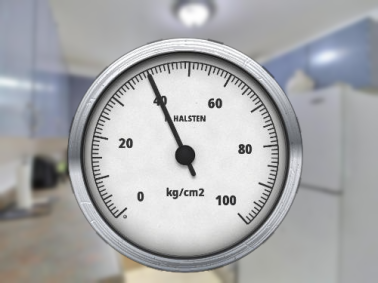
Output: value=40 unit=kg/cm²
